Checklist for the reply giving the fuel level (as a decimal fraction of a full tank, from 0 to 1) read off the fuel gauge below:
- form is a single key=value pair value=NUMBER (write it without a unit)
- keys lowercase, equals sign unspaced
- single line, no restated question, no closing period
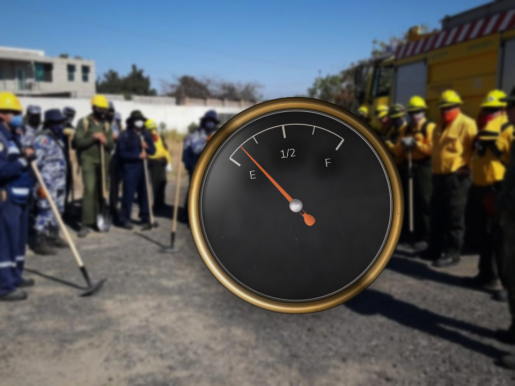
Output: value=0.125
